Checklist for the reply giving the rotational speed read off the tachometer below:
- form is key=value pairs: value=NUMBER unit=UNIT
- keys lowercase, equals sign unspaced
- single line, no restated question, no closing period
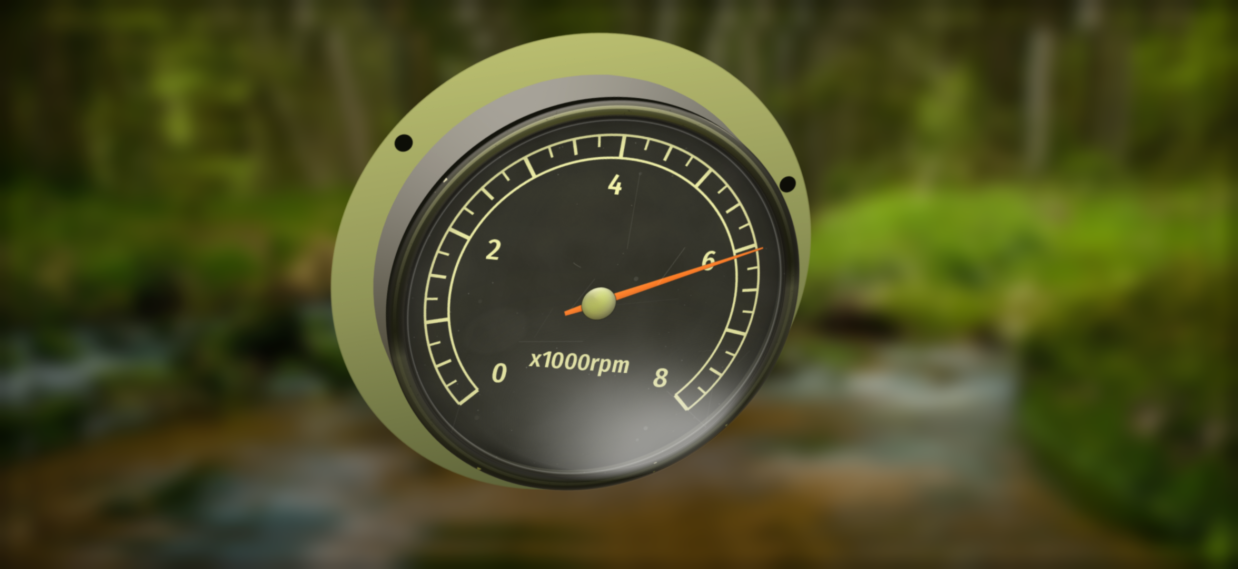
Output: value=6000 unit=rpm
